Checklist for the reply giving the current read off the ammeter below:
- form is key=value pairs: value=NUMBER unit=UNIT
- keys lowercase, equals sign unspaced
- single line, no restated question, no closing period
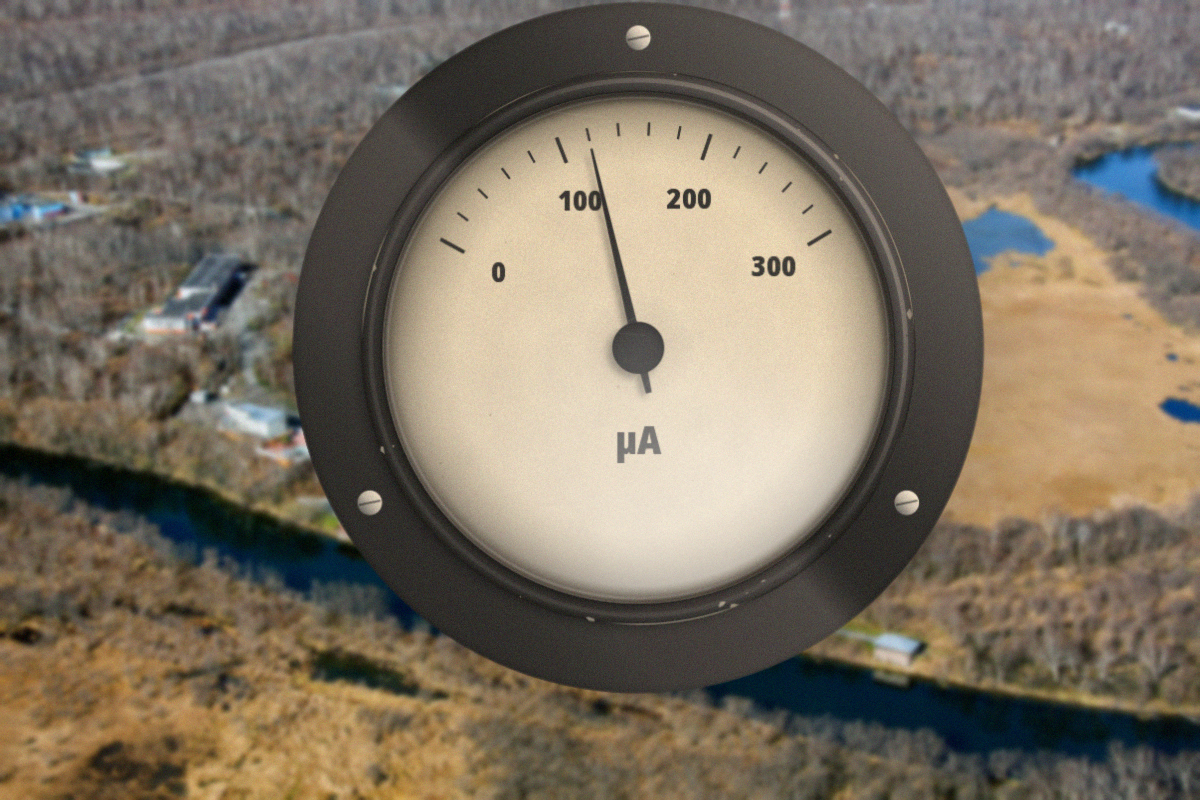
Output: value=120 unit=µA
